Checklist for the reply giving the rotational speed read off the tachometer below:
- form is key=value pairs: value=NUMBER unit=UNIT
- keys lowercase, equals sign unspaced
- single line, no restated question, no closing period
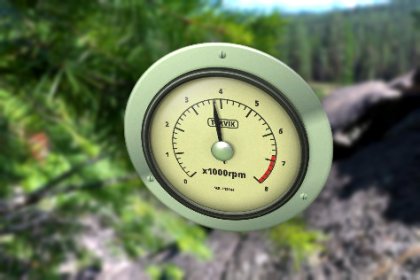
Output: value=3800 unit=rpm
